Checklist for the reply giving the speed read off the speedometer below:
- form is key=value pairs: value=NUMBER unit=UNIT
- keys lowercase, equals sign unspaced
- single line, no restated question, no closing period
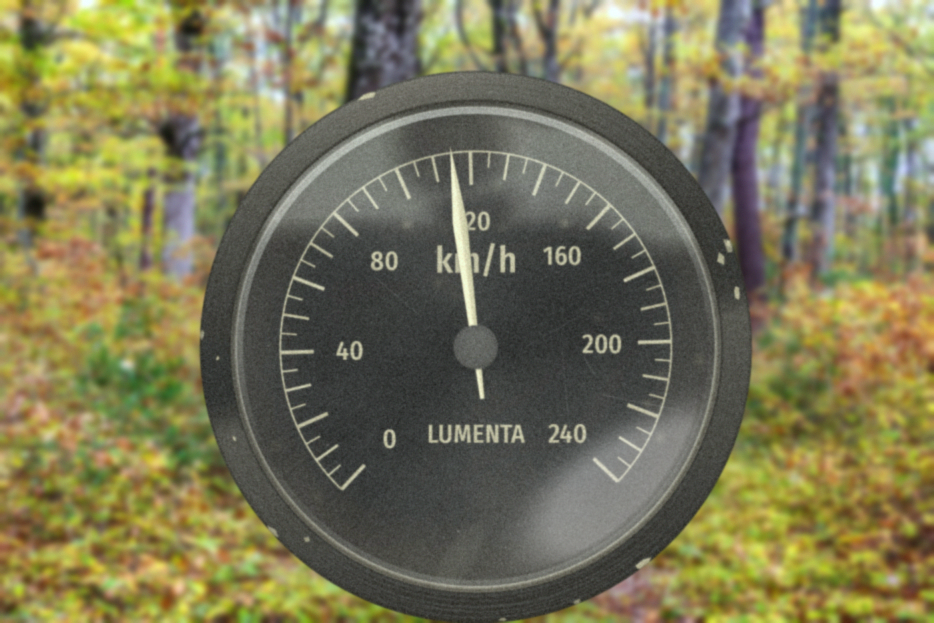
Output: value=115 unit=km/h
